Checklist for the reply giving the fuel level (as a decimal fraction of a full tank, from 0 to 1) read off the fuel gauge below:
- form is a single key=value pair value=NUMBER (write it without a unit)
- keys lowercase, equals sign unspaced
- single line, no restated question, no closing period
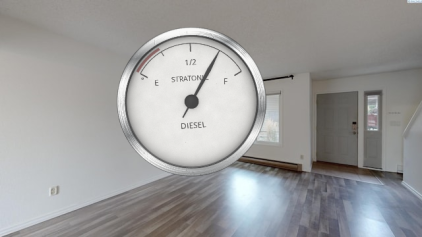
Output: value=0.75
